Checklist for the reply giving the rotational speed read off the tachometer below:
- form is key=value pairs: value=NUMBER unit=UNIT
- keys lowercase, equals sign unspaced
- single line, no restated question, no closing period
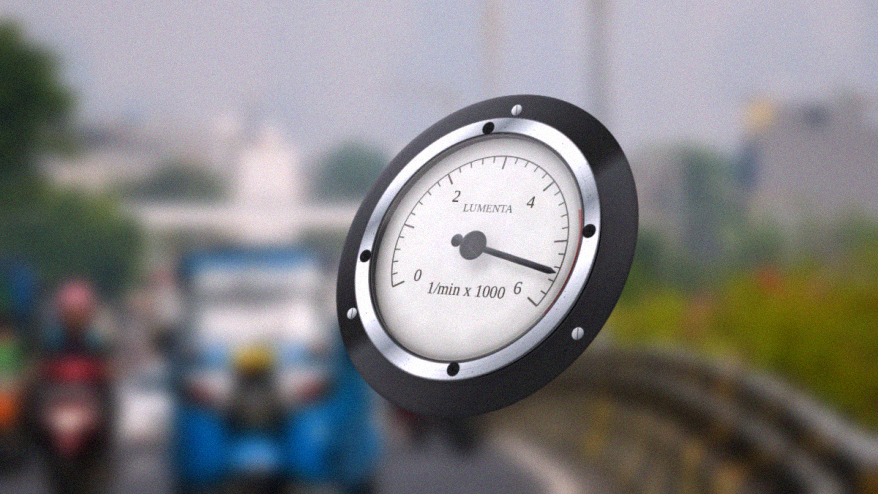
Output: value=5500 unit=rpm
